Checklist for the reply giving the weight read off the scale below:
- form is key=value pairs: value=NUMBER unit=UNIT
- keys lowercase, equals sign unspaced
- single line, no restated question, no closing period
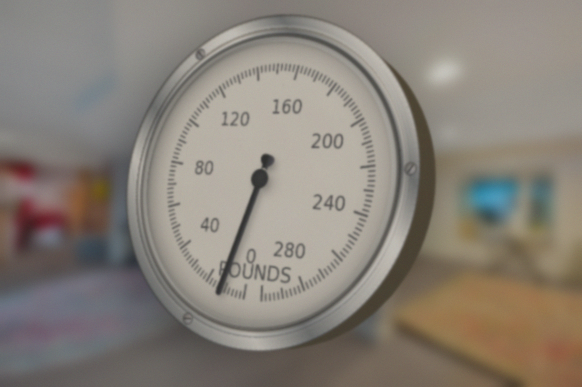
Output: value=10 unit=lb
